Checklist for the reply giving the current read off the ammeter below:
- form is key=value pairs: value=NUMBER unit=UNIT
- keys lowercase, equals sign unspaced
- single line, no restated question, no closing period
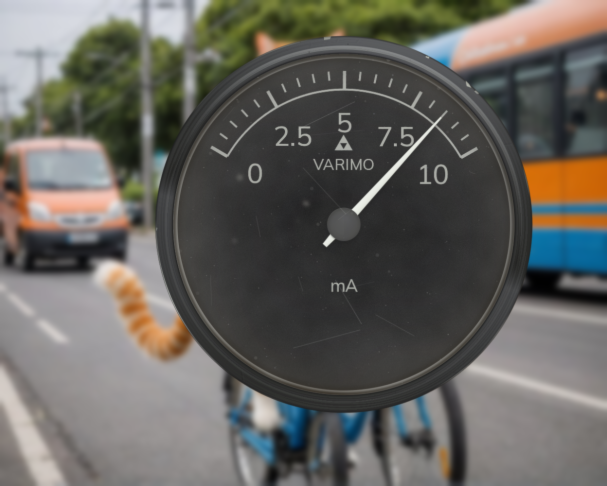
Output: value=8.5 unit=mA
